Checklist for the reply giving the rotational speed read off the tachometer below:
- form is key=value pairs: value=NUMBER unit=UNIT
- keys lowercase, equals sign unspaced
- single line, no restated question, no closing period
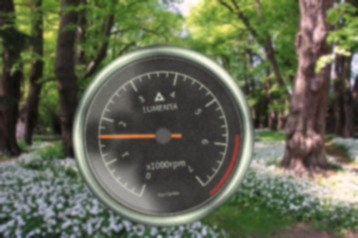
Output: value=1600 unit=rpm
